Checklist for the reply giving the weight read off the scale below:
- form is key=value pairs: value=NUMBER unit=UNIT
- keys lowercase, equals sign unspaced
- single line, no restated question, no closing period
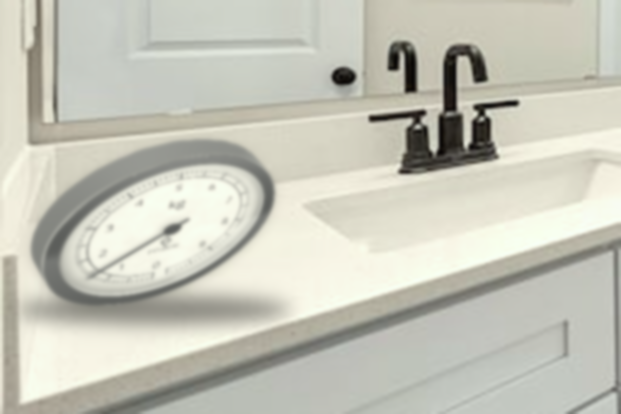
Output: value=1.5 unit=kg
